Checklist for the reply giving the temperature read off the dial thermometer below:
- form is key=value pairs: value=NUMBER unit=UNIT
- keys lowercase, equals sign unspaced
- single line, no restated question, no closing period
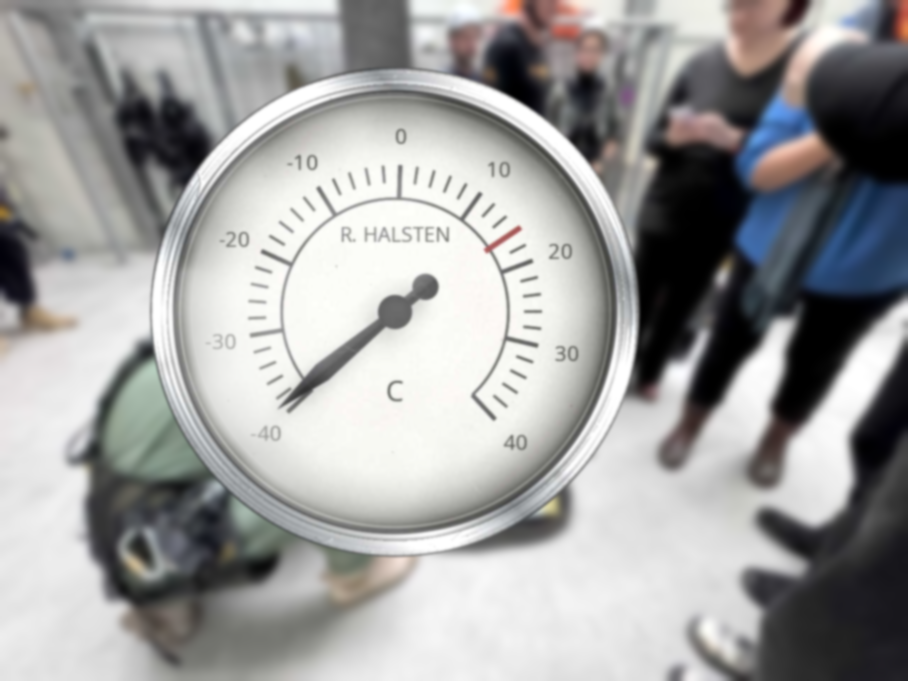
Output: value=-39 unit=°C
